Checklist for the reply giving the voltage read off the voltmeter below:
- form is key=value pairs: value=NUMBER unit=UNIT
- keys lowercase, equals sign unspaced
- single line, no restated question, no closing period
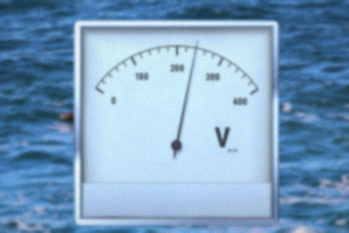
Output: value=240 unit=V
